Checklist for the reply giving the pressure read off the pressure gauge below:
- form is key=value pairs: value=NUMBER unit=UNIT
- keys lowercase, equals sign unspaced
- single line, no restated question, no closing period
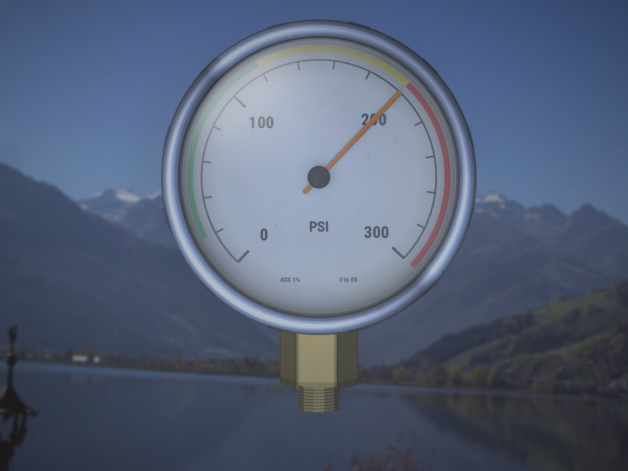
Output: value=200 unit=psi
